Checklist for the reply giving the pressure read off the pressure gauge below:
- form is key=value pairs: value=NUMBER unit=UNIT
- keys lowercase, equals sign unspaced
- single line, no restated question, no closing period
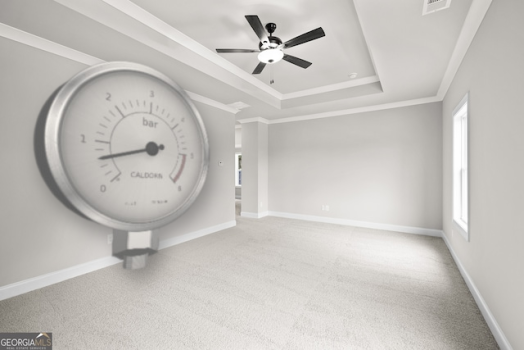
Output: value=0.6 unit=bar
